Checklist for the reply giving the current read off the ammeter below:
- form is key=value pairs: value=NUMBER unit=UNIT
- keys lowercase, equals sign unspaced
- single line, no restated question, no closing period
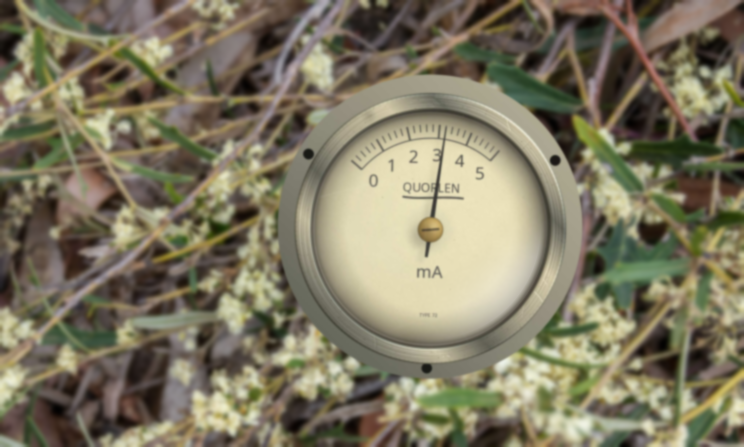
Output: value=3.2 unit=mA
